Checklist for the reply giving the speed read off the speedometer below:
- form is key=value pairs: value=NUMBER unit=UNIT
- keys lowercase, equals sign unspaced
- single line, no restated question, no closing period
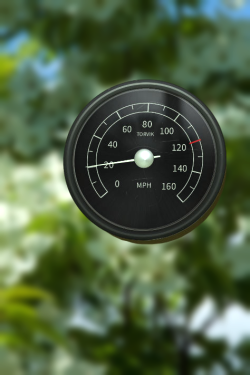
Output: value=20 unit=mph
